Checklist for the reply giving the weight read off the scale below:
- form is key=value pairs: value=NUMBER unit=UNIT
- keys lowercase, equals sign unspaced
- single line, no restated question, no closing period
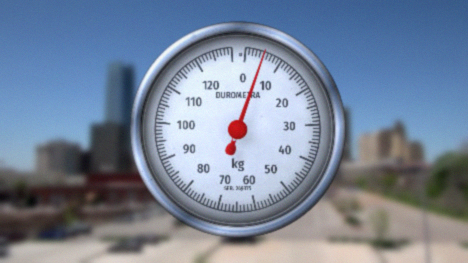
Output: value=5 unit=kg
